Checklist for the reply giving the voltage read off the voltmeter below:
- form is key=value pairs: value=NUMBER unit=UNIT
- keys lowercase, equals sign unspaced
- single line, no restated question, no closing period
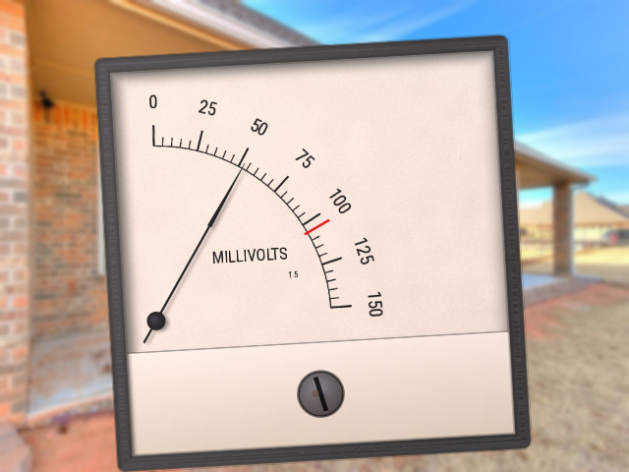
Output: value=52.5 unit=mV
